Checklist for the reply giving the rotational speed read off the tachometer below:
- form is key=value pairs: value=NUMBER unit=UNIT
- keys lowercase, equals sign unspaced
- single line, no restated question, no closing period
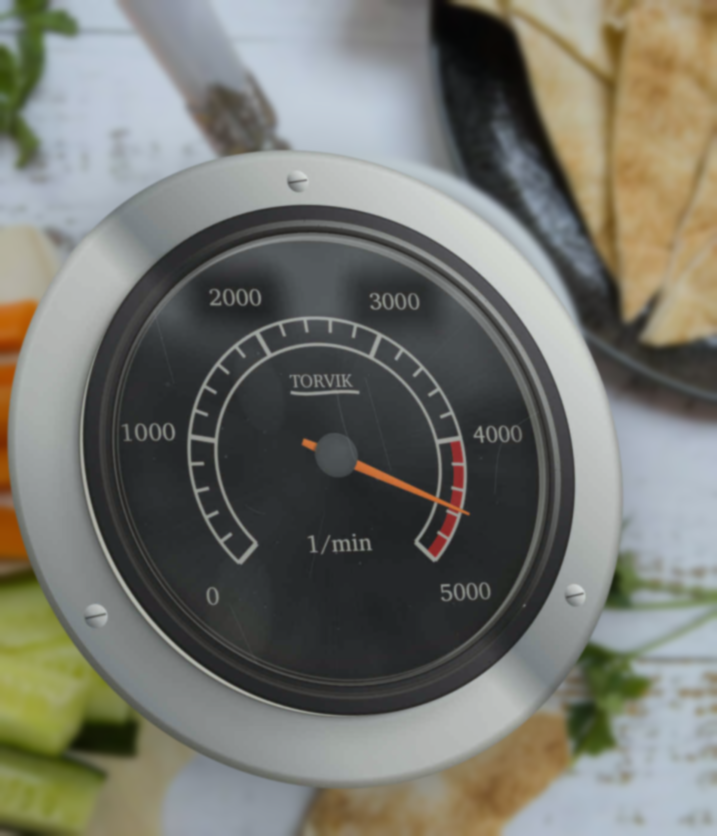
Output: value=4600 unit=rpm
